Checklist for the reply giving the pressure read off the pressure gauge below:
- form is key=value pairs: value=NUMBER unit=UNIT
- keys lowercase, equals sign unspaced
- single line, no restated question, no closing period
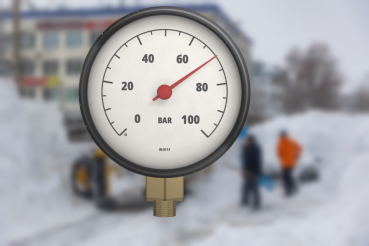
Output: value=70 unit=bar
